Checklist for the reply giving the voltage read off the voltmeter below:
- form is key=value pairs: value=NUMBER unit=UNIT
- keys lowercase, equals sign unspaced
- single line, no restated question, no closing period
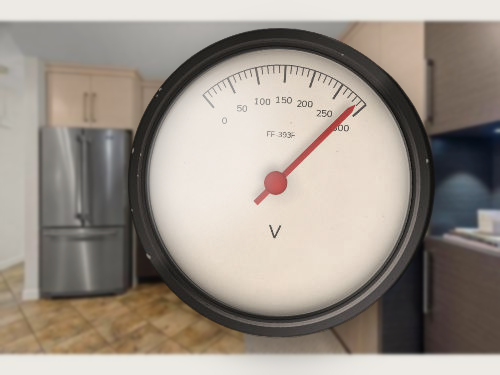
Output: value=290 unit=V
